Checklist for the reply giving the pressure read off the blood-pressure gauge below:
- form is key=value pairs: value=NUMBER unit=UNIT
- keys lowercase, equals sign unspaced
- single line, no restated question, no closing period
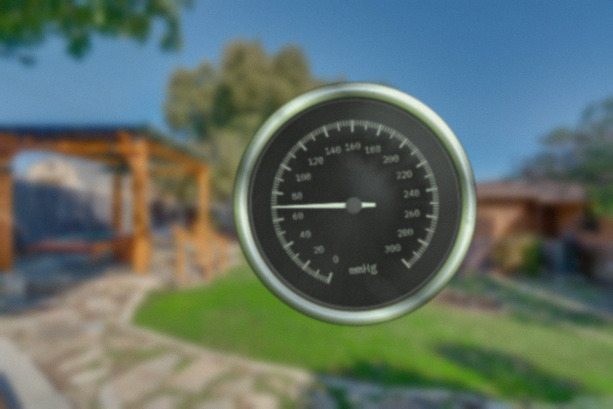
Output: value=70 unit=mmHg
